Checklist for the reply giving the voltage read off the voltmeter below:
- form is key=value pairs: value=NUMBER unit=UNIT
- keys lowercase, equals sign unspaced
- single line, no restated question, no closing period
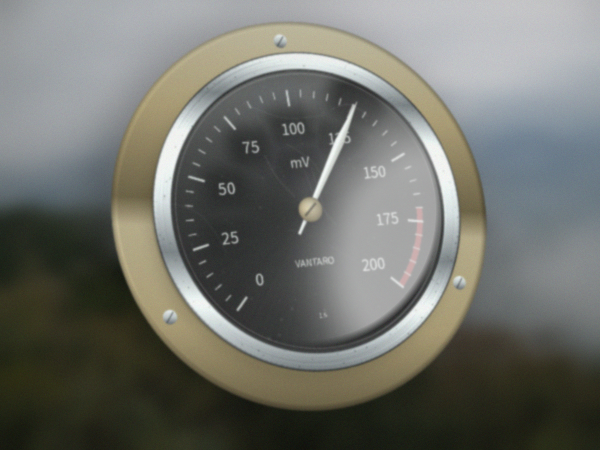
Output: value=125 unit=mV
